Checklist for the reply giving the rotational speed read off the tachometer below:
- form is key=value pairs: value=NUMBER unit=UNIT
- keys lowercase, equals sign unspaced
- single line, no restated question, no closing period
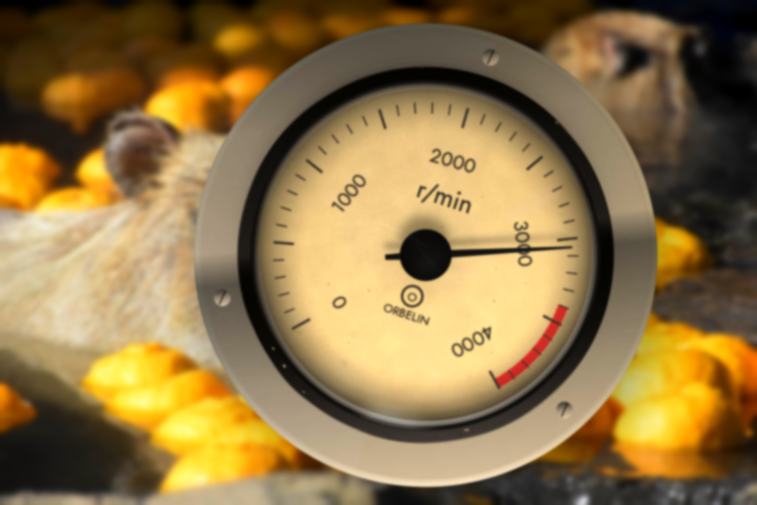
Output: value=3050 unit=rpm
